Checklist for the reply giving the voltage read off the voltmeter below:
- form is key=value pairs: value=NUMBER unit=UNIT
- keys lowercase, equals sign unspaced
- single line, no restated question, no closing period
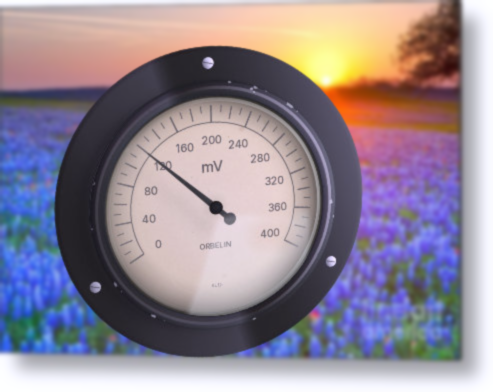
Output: value=120 unit=mV
